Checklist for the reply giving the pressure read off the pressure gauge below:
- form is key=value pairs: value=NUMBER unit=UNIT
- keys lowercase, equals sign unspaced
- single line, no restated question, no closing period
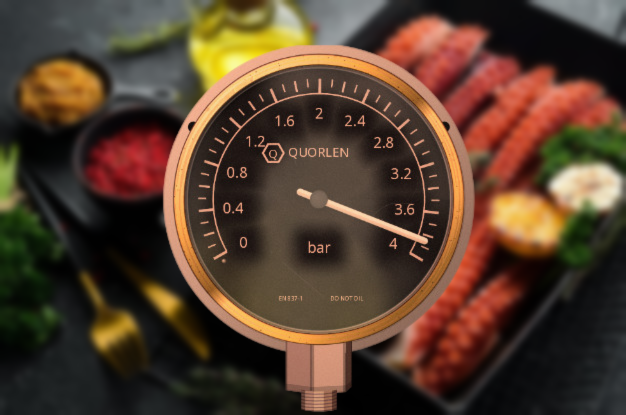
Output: value=3.85 unit=bar
